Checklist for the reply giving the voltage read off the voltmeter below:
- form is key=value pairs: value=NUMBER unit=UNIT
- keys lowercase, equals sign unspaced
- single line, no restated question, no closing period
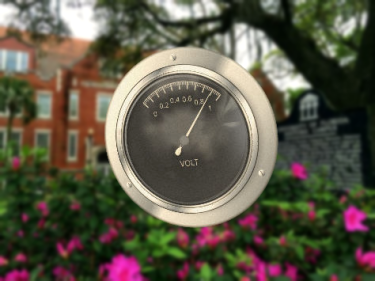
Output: value=0.9 unit=V
